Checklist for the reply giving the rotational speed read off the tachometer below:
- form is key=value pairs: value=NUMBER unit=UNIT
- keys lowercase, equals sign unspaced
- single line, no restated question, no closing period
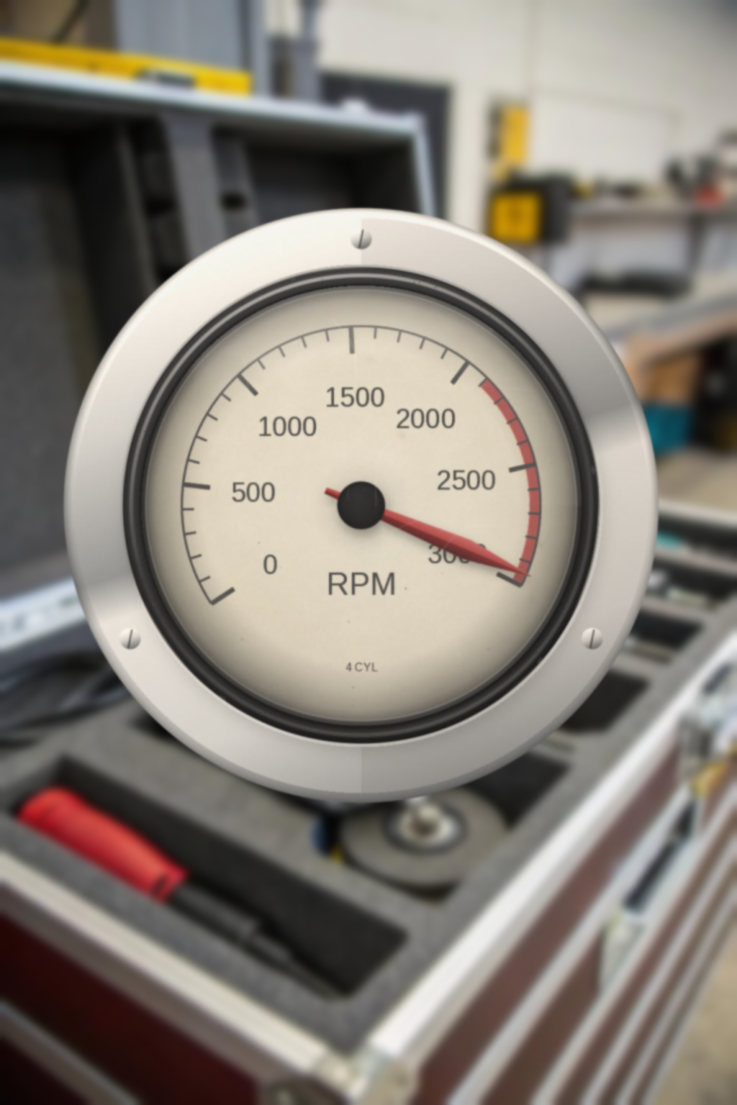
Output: value=2950 unit=rpm
